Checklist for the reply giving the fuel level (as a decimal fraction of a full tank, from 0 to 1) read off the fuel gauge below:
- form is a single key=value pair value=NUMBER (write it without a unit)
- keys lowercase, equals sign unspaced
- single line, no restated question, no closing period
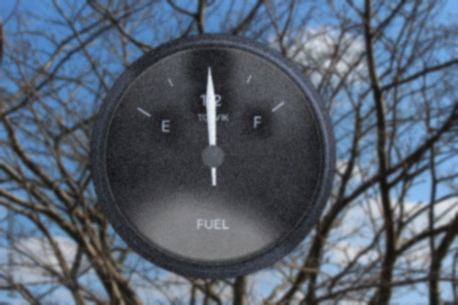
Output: value=0.5
